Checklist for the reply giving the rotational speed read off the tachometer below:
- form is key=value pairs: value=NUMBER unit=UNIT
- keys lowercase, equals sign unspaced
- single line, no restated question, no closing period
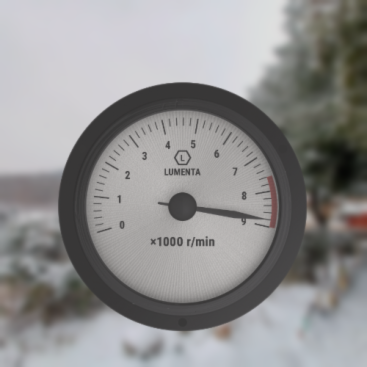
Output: value=8800 unit=rpm
